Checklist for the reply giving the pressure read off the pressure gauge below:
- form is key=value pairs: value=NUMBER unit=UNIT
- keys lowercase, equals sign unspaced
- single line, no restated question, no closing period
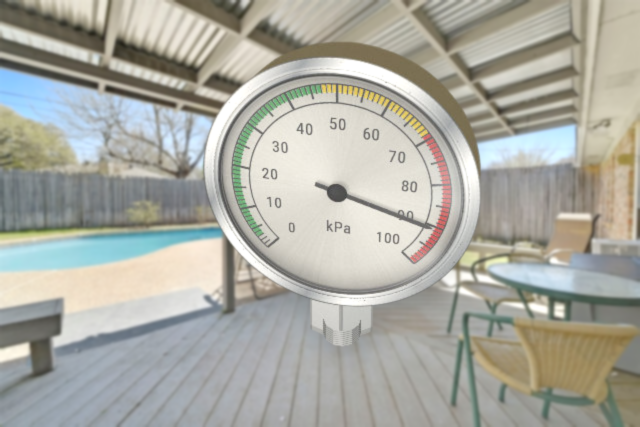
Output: value=90 unit=kPa
